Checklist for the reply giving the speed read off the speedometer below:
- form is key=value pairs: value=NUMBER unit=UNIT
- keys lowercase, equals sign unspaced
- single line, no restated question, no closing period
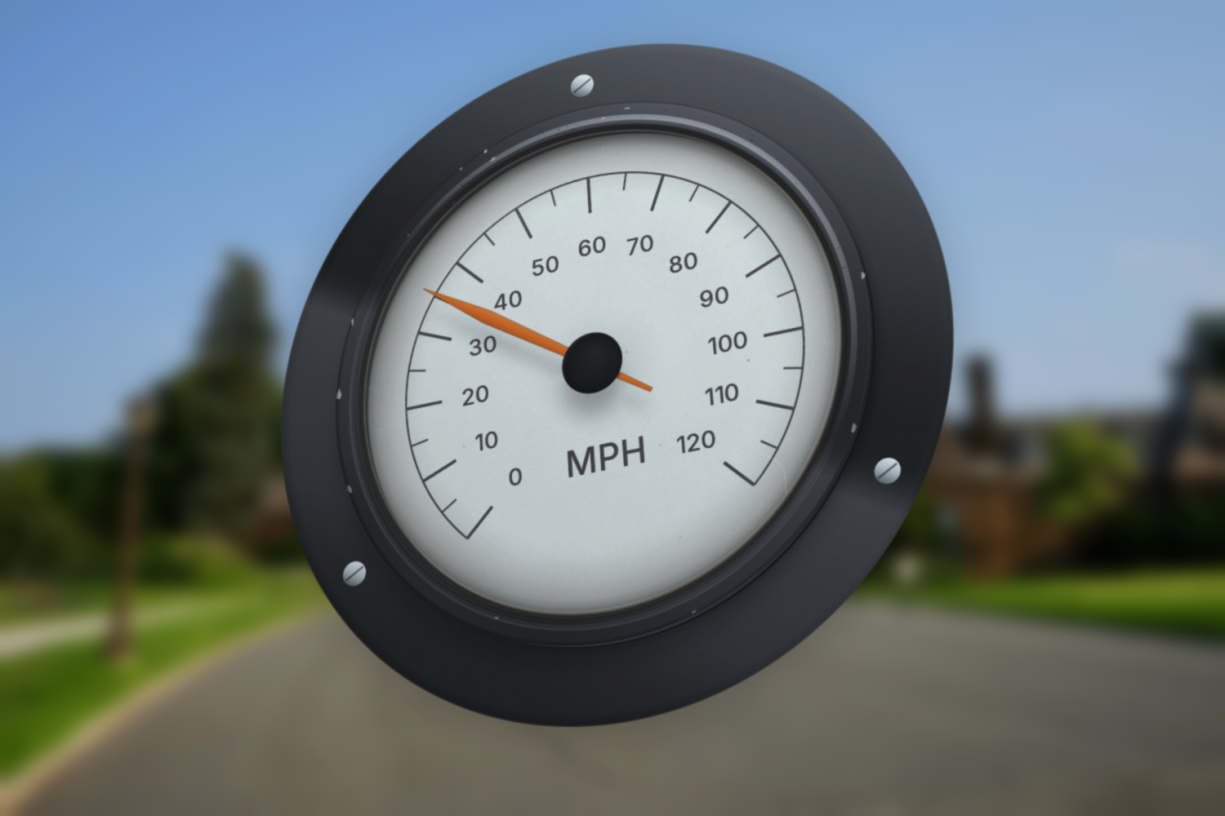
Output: value=35 unit=mph
